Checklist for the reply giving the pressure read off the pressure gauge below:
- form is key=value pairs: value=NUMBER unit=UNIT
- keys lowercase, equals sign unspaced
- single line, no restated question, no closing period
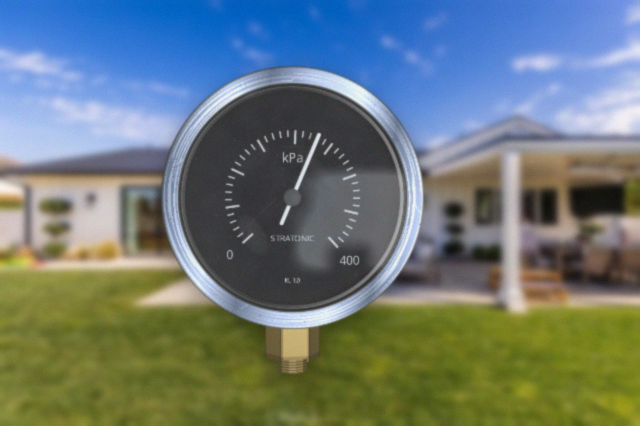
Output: value=230 unit=kPa
